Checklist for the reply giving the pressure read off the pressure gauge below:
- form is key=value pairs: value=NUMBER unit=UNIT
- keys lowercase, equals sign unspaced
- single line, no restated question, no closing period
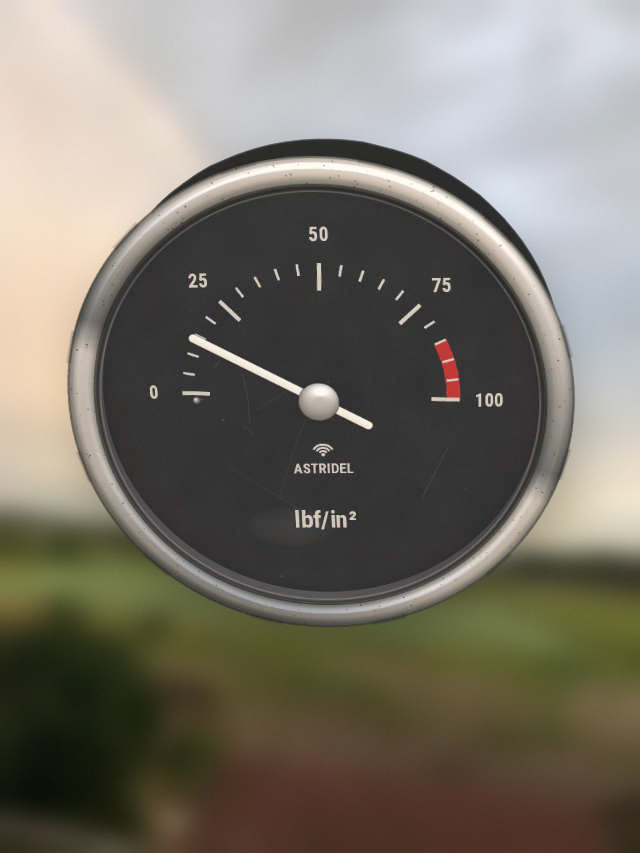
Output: value=15 unit=psi
